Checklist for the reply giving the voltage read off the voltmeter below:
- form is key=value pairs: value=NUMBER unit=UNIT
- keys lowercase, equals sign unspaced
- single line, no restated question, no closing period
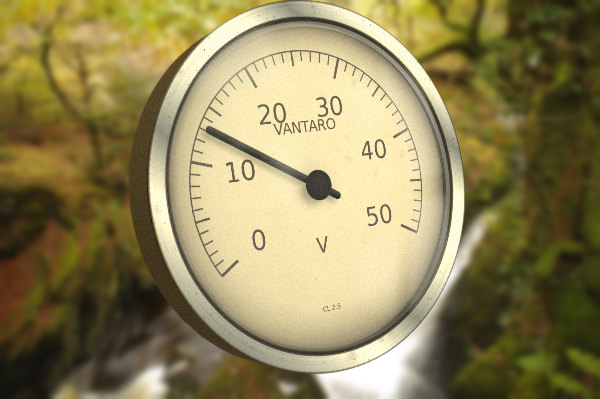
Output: value=13 unit=V
